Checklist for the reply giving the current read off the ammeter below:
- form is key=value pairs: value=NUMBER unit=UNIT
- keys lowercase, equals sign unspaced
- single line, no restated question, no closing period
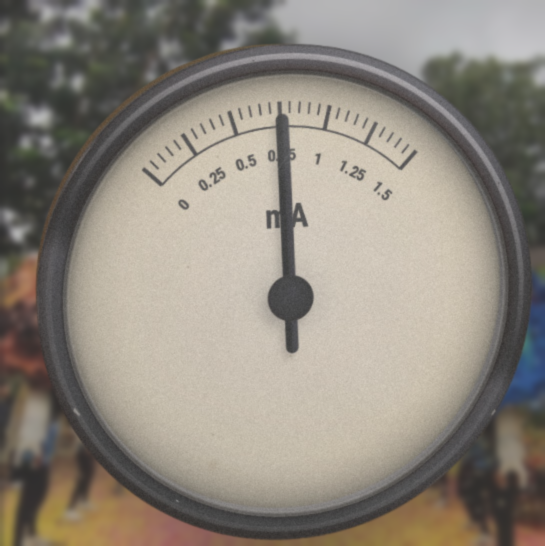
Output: value=0.75 unit=mA
